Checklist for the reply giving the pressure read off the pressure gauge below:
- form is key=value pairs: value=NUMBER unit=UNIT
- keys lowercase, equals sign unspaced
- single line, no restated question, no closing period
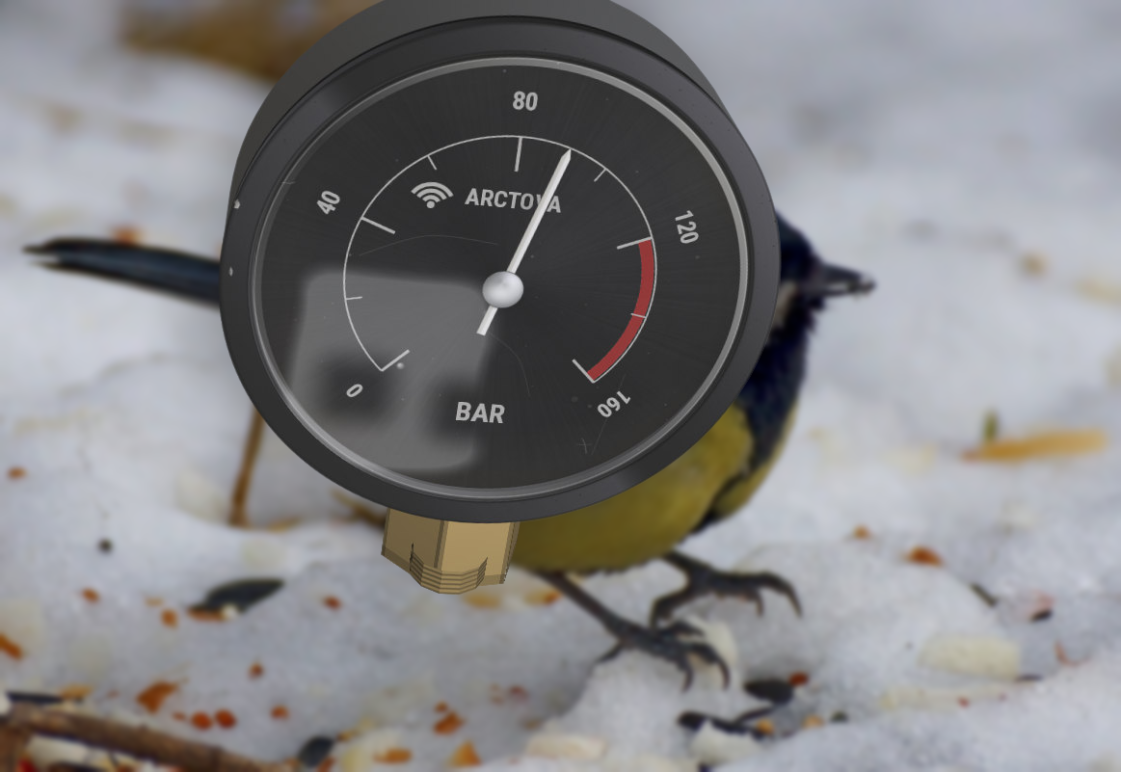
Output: value=90 unit=bar
